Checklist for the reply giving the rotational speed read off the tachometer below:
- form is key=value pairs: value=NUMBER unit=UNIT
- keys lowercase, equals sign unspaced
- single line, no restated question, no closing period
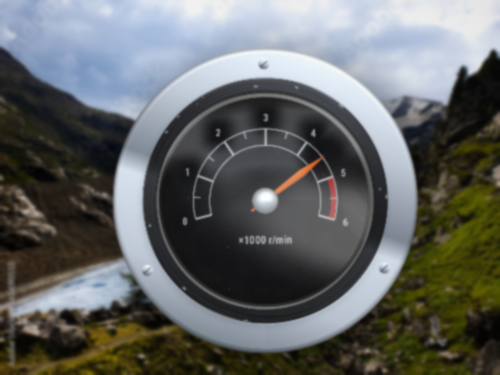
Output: value=4500 unit=rpm
